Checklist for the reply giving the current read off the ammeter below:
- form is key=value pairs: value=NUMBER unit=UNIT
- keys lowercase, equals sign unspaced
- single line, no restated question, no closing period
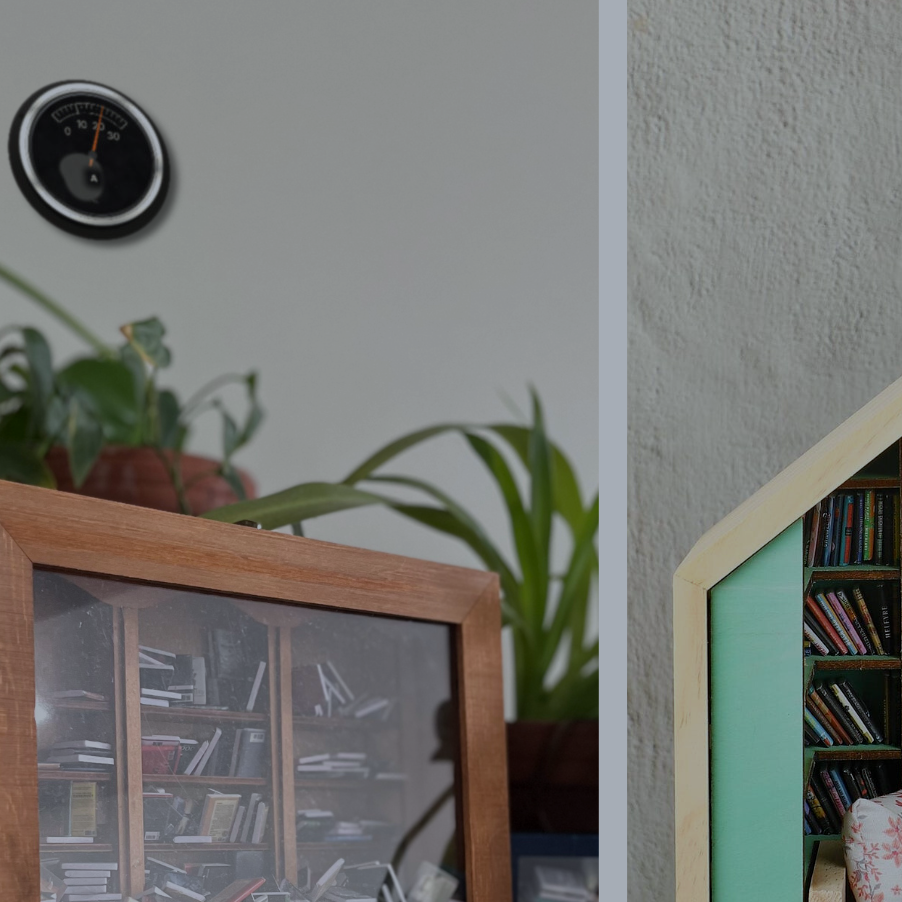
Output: value=20 unit=A
